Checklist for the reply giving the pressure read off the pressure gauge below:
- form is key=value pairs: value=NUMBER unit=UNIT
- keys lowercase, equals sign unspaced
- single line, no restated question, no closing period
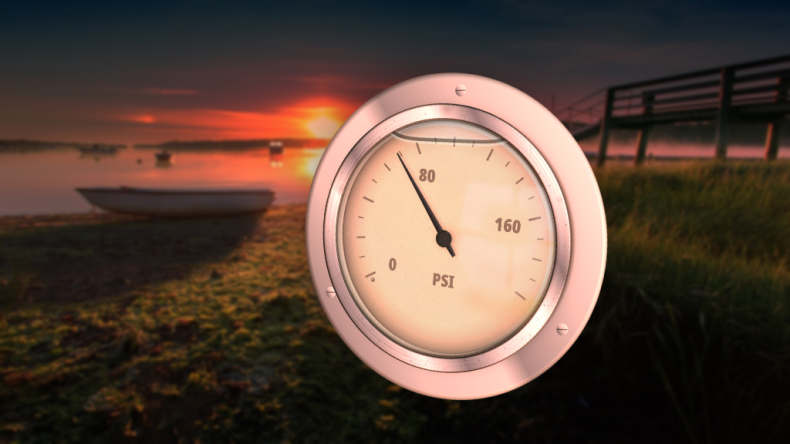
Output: value=70 unit=psi
